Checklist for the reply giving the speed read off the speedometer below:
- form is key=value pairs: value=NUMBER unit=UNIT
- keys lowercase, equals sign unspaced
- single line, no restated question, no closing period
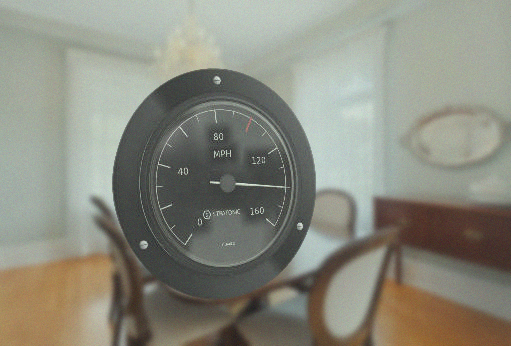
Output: value=140 unit=mph
